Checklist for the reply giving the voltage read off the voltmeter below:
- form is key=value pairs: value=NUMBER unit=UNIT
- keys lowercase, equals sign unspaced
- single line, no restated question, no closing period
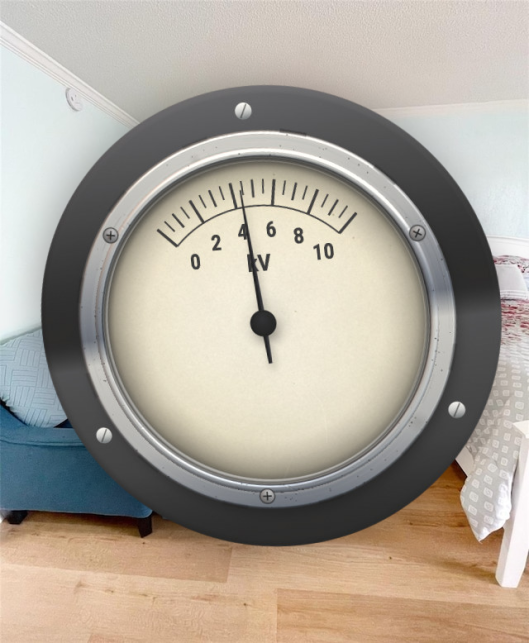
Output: value=4.5 unit=kV
